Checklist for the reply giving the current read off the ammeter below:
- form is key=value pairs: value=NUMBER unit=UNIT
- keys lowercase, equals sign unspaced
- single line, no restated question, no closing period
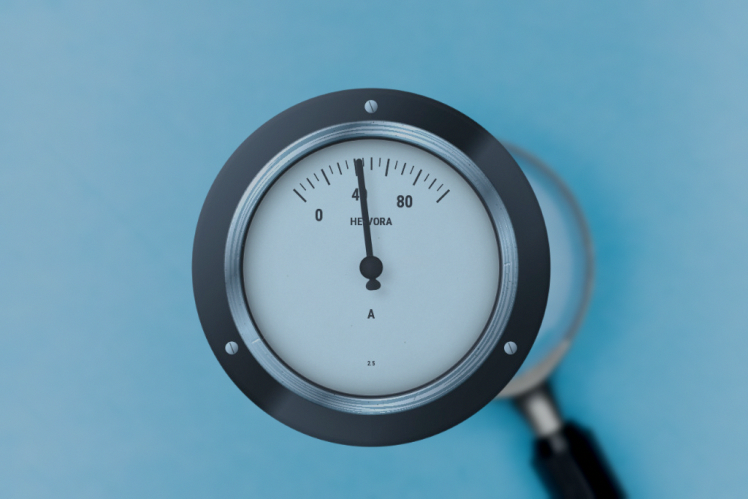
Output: value=42.5 unit=A
